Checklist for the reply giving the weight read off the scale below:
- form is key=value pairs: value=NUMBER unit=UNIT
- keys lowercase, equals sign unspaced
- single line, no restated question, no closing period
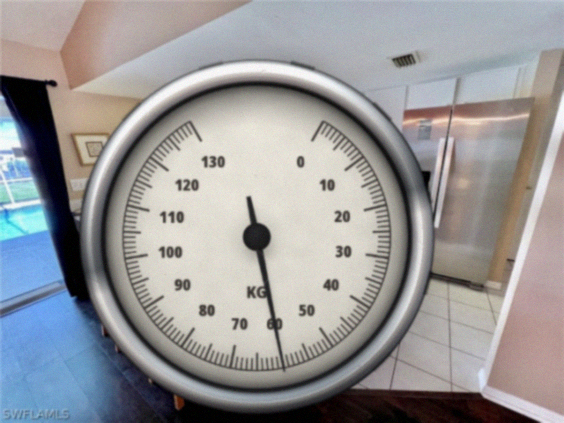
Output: value=60 unit=kg
